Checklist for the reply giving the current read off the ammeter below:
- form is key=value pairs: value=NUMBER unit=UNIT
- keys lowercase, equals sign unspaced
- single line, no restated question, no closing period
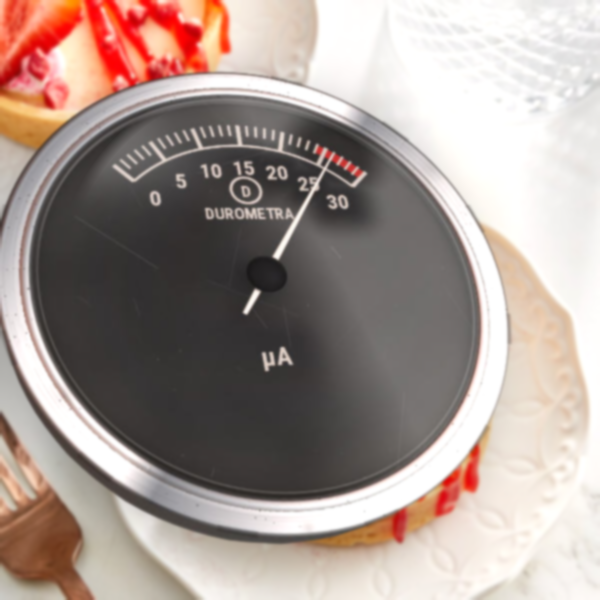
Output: value=26 unit=µA
